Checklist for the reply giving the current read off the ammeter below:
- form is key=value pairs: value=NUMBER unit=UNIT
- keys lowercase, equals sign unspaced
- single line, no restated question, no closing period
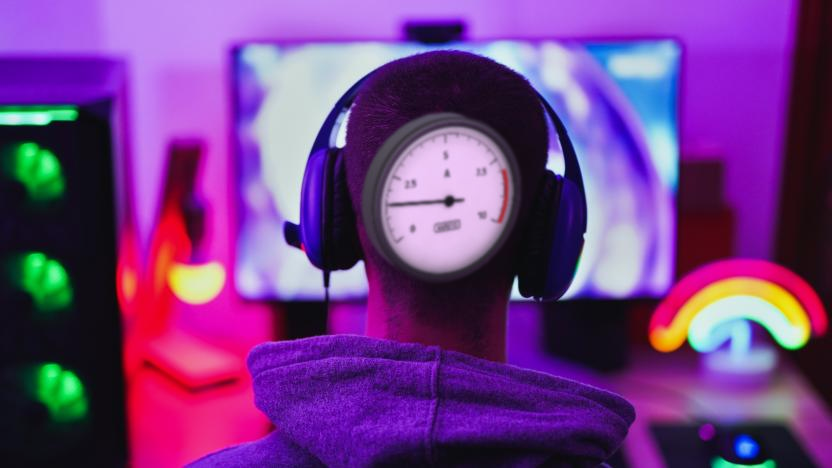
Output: value=1.5 unit=A
